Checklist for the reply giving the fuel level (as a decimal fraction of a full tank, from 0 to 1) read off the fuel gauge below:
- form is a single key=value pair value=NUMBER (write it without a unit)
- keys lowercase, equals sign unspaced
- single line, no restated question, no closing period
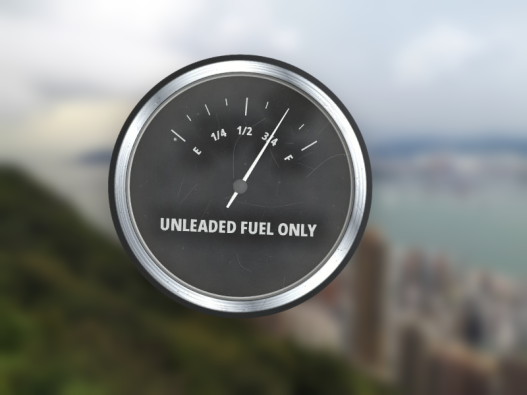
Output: value=0.75
